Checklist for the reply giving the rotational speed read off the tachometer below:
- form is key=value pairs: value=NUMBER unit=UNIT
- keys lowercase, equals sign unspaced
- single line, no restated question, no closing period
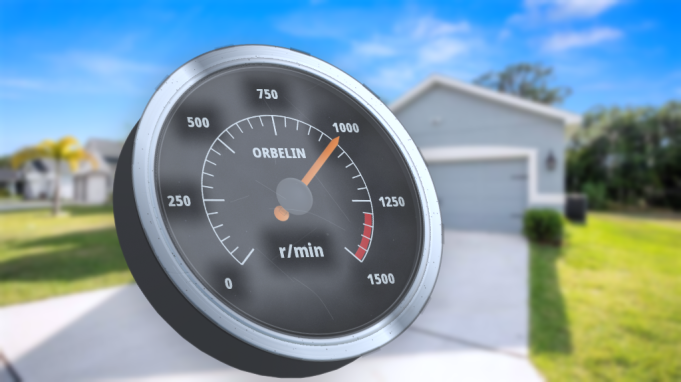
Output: value=1000 unit=rpm
